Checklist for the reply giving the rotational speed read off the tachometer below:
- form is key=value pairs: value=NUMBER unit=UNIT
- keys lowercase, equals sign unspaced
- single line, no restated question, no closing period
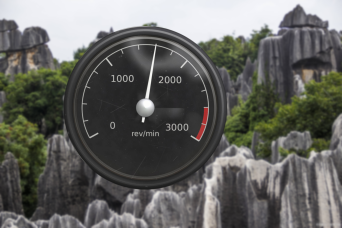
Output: value=1600 unit=rpm
